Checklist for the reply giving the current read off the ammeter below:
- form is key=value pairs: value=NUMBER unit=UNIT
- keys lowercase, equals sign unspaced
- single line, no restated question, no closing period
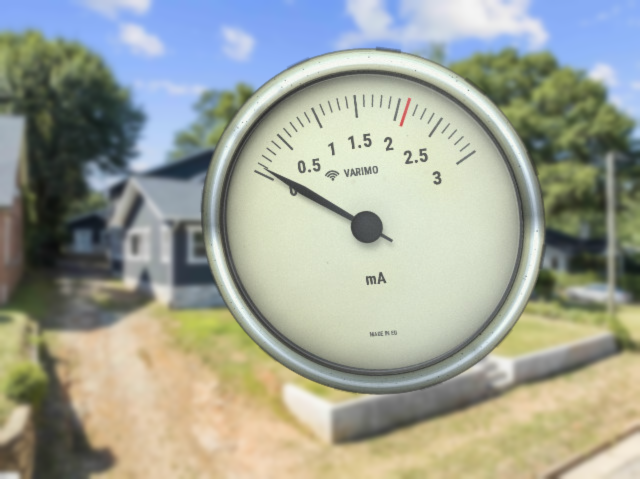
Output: value=0.1 unit=mA
